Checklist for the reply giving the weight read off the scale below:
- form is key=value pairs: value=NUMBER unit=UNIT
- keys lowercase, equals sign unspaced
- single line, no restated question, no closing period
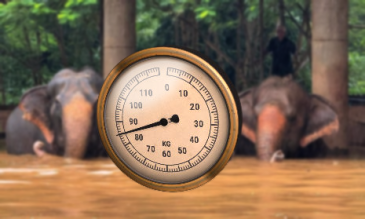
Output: value=85 unit=kg
